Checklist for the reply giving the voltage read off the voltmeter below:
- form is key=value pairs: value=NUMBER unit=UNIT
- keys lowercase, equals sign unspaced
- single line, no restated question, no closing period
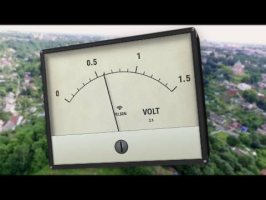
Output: value=0.6 unit=V
